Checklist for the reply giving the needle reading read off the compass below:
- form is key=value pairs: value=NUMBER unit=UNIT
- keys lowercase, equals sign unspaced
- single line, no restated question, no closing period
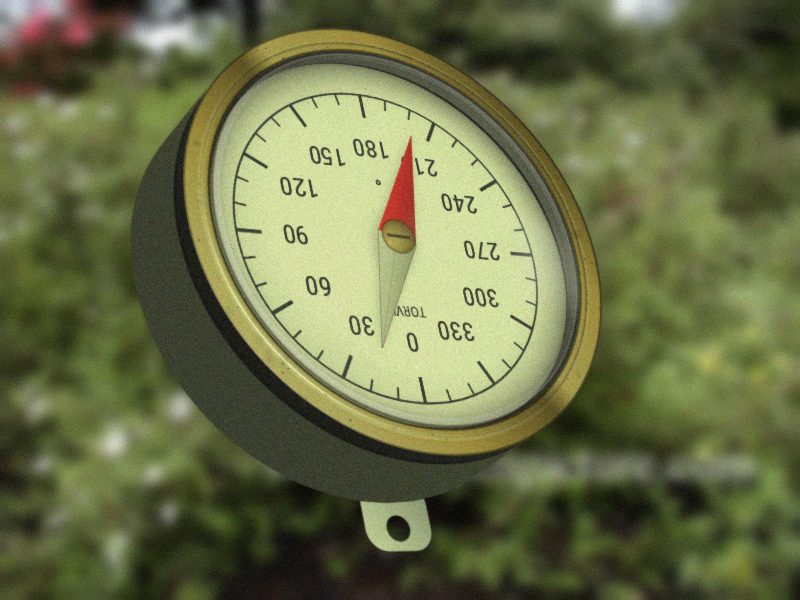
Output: value=200 unit=°
